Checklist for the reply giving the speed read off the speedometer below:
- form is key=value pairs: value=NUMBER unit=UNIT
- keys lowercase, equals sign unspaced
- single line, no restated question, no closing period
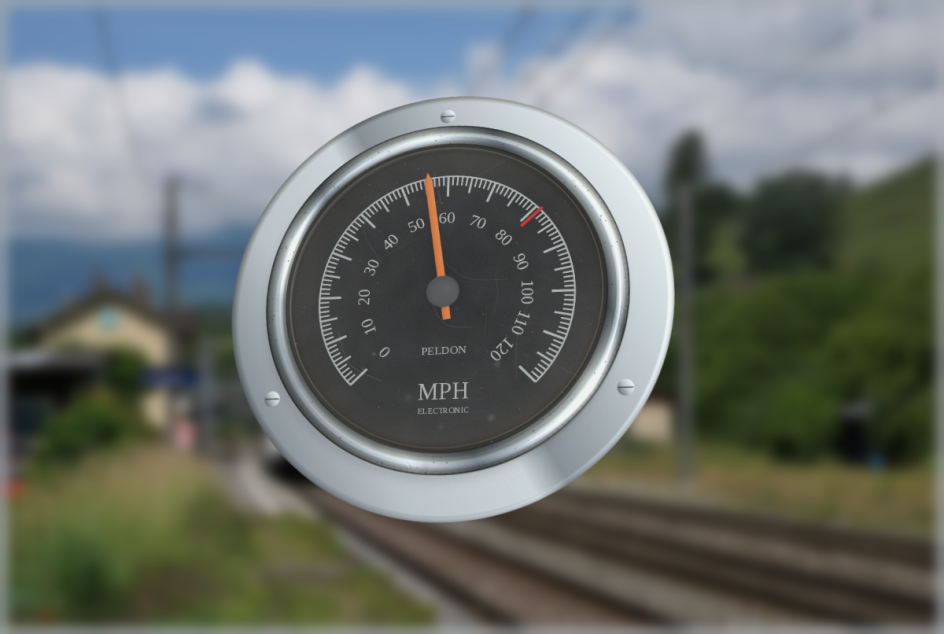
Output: value=56 unit=mph
